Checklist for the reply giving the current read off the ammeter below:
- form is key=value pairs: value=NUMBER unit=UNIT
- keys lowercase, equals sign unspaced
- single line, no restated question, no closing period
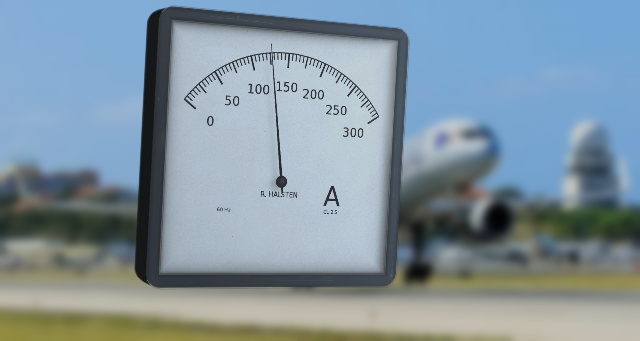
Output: value=125 unit=A
